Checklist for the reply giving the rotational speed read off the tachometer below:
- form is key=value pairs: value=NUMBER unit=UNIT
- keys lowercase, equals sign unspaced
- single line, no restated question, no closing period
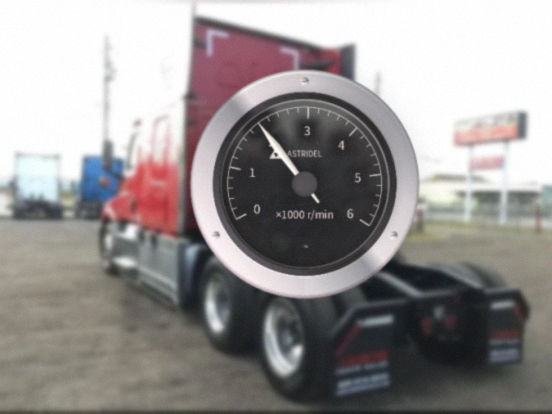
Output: value=2000 unit=rpm
